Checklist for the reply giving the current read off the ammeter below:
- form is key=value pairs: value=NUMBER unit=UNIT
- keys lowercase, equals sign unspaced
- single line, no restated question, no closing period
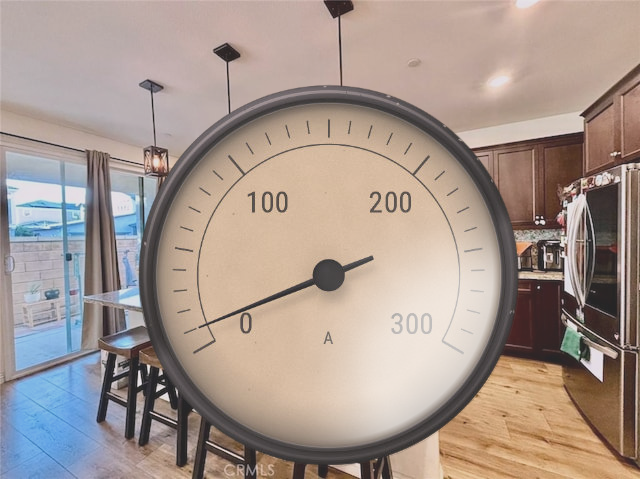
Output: value=10 unit=A
